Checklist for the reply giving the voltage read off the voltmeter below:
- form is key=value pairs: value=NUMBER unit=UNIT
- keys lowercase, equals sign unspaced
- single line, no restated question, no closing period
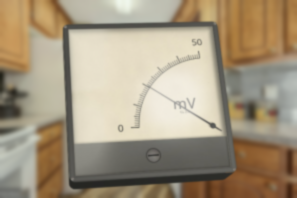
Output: value=20 unit=mV
